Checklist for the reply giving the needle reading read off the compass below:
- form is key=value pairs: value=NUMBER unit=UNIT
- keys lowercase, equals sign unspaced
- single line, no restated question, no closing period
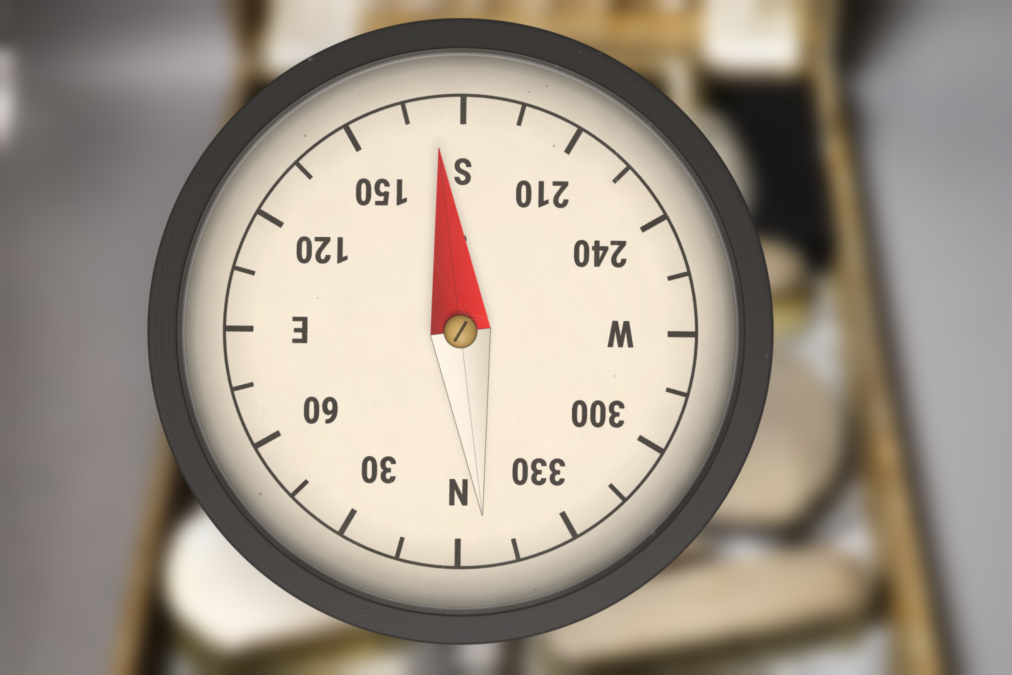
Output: value=172.5 unit=°
